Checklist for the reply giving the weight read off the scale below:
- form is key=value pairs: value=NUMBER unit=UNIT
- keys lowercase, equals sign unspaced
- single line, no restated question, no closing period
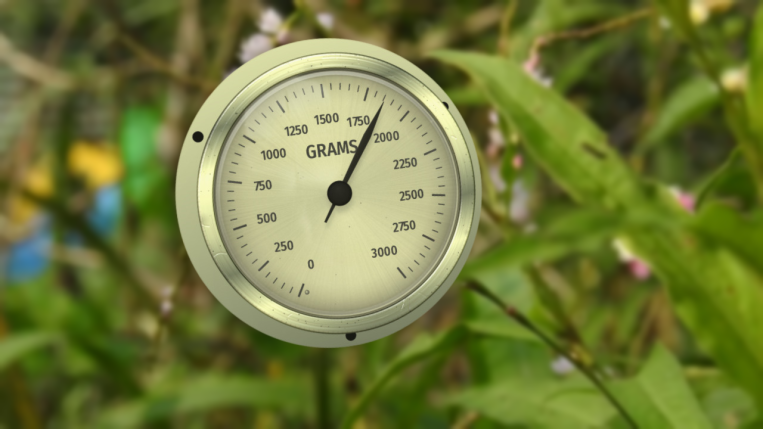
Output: value=1850 unit=g
